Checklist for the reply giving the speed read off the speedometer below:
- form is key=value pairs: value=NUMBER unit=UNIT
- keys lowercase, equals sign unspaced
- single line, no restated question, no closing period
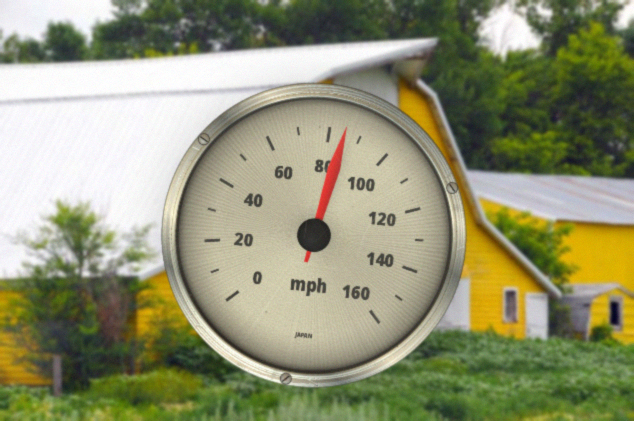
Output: value=85 unit=mph
